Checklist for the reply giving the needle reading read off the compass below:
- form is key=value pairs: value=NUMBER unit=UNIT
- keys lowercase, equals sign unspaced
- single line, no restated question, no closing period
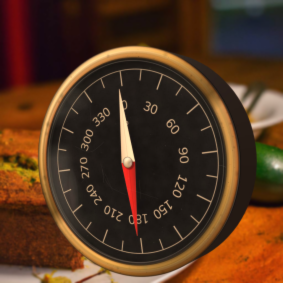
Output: value=180 unit=°
